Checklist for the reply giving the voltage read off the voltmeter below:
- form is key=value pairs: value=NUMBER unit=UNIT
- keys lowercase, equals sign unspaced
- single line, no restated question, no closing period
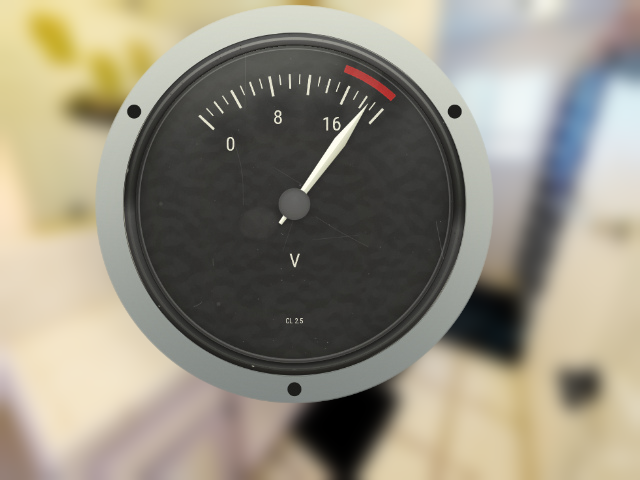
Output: value=18.5 unit=V
